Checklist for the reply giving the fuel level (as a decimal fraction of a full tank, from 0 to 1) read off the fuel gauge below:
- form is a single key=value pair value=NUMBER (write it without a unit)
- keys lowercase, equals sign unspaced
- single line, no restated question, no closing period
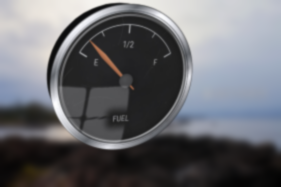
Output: value=0.125
